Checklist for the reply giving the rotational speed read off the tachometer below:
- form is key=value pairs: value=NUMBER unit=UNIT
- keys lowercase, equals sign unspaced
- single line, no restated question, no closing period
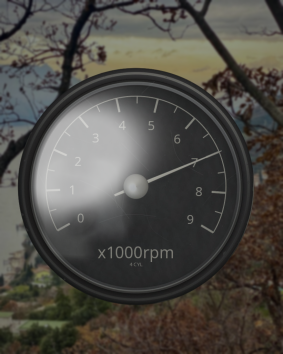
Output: value=7000 unit=rpm
